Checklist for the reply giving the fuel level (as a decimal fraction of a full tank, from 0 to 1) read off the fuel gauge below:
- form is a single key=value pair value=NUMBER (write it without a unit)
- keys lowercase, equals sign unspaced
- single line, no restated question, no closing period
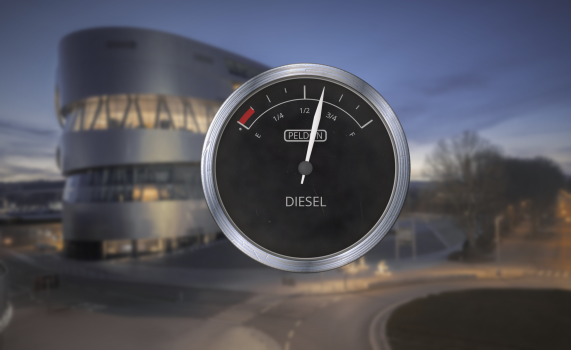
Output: value=0.625
